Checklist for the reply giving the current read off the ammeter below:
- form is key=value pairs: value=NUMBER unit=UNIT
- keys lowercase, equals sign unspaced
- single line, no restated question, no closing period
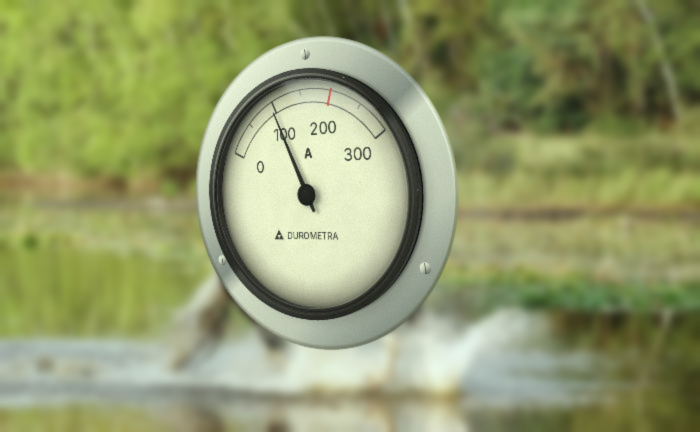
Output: value=100 unit=A
